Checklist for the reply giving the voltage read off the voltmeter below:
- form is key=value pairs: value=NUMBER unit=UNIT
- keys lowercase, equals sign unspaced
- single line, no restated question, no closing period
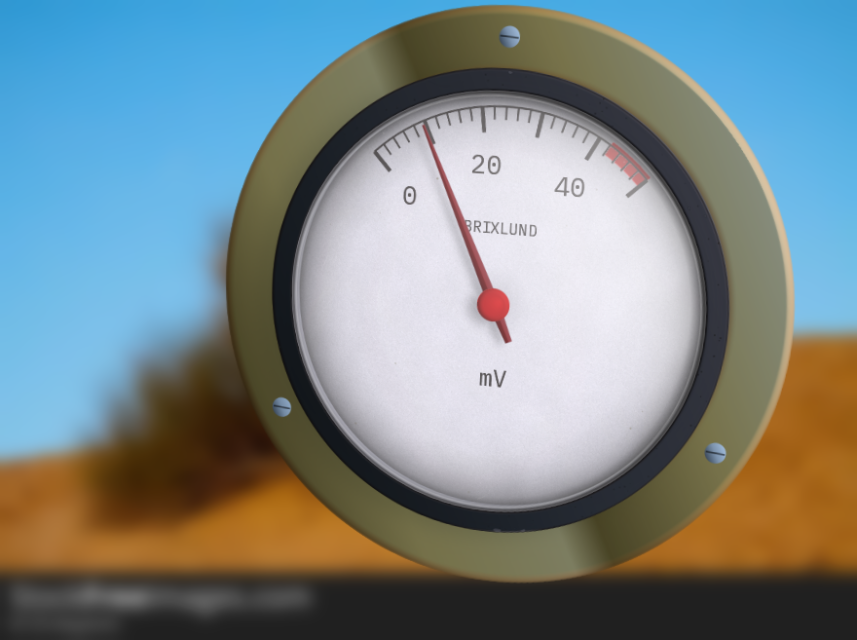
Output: value=10 unit=mV
